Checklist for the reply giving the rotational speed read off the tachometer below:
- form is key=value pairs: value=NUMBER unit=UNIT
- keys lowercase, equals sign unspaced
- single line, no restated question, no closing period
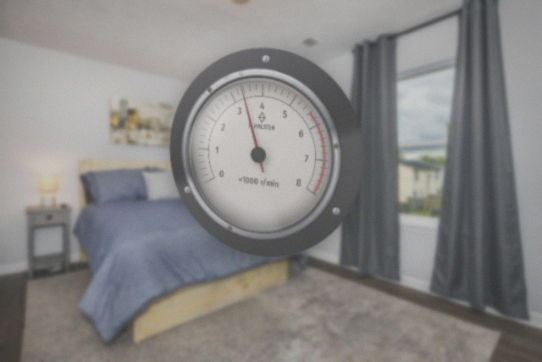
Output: value=3400 unit=rpm
